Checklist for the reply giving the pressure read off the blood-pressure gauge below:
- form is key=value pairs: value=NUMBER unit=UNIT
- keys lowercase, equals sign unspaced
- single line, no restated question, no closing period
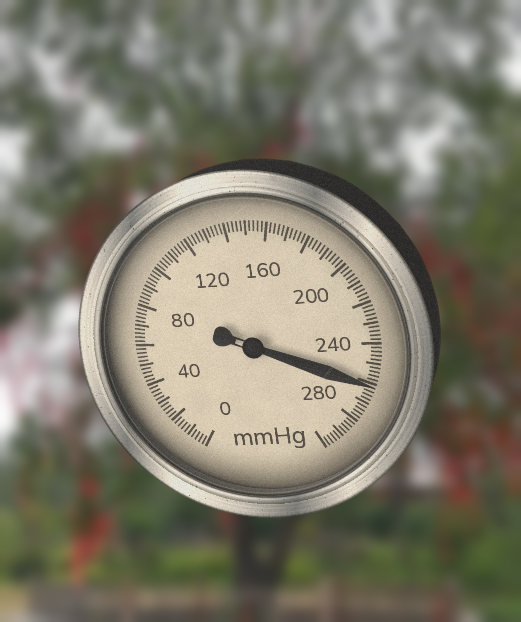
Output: value=260 unit=mmHg
